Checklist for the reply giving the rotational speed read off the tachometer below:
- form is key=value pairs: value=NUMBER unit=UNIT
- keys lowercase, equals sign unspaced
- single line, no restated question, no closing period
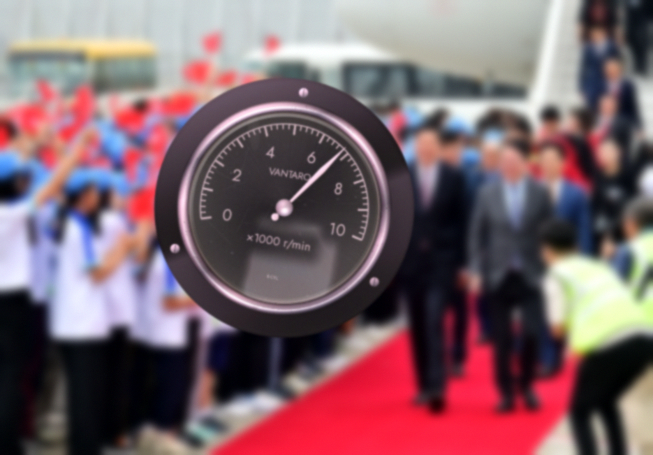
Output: value=6800 unit=rpm
